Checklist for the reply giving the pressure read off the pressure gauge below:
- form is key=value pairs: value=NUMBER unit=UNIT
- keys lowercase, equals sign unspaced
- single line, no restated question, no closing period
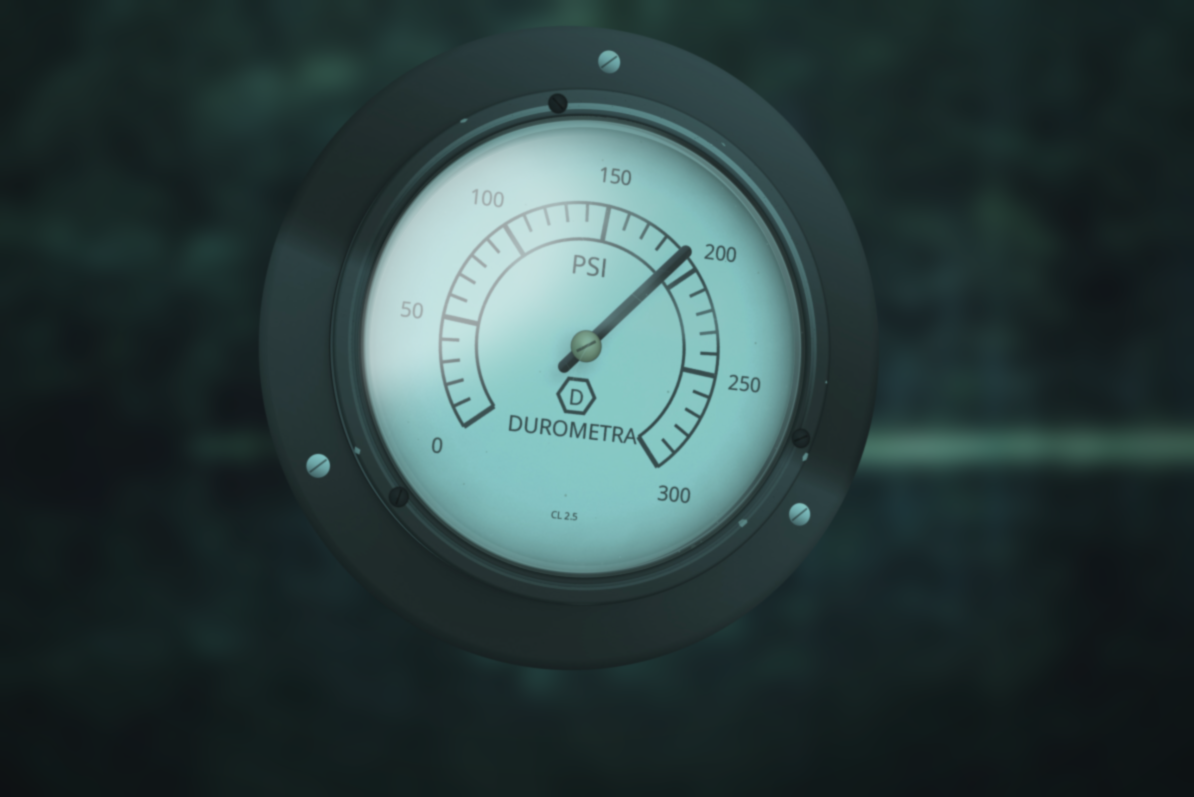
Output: value=190 unit=psi
